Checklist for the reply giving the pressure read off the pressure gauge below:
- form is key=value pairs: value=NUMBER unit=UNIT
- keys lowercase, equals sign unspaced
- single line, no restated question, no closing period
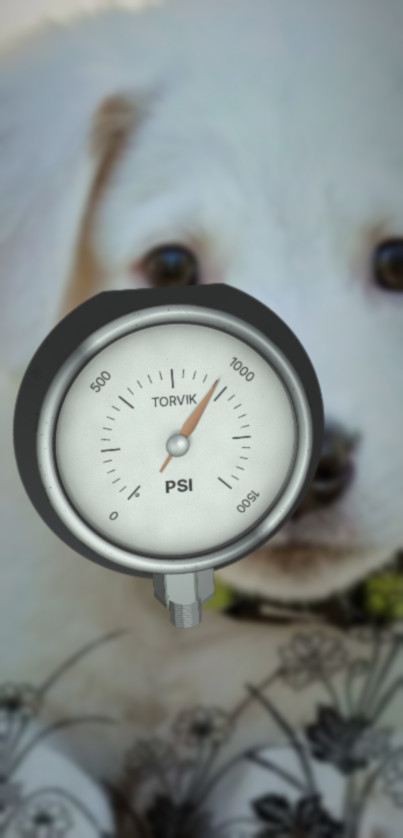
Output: value=950 unit=psi
